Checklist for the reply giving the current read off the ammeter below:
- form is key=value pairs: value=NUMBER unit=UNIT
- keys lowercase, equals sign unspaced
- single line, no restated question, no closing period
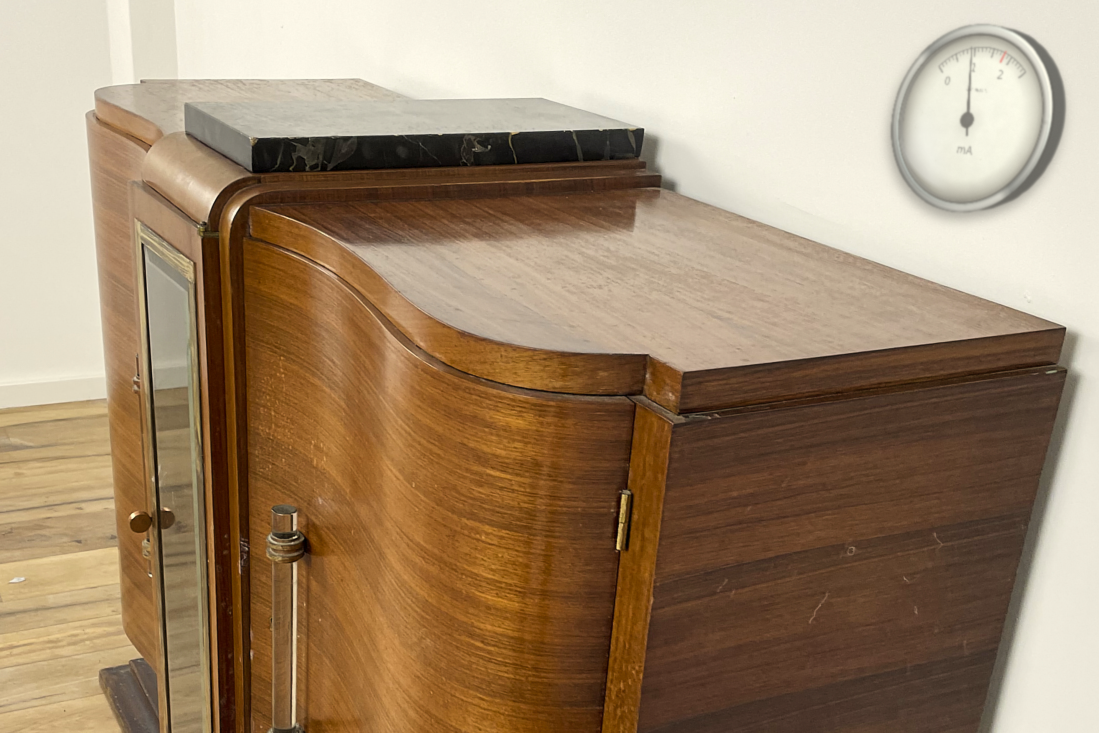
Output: value=1 unit=mA
